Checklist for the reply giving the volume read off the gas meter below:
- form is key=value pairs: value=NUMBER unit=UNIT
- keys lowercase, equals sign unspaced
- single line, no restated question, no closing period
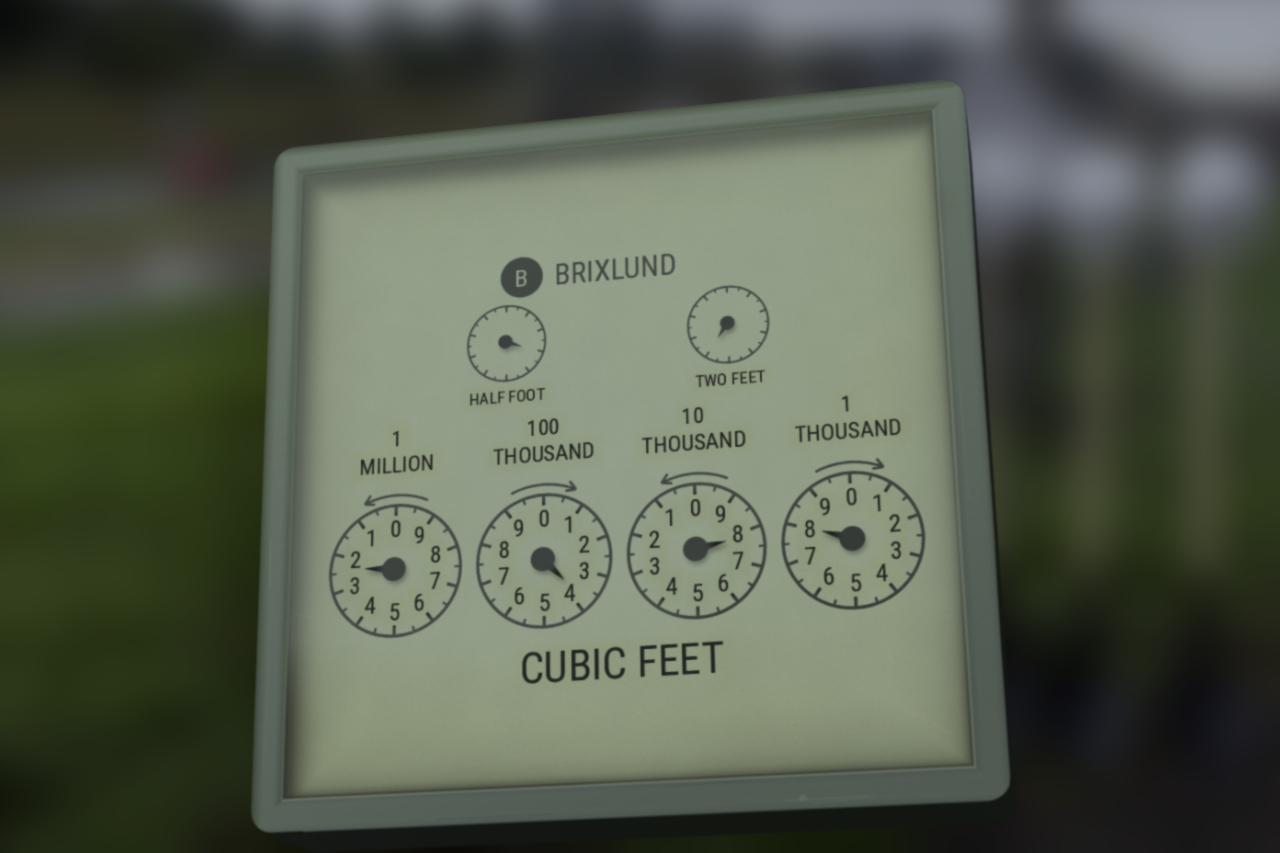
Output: value=237800 unit=ft³
